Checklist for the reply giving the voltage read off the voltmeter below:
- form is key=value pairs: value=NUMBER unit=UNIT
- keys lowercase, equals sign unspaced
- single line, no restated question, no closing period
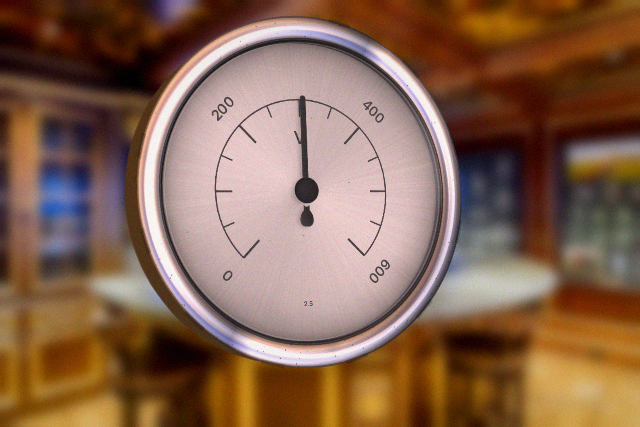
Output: value=300 unit=V
